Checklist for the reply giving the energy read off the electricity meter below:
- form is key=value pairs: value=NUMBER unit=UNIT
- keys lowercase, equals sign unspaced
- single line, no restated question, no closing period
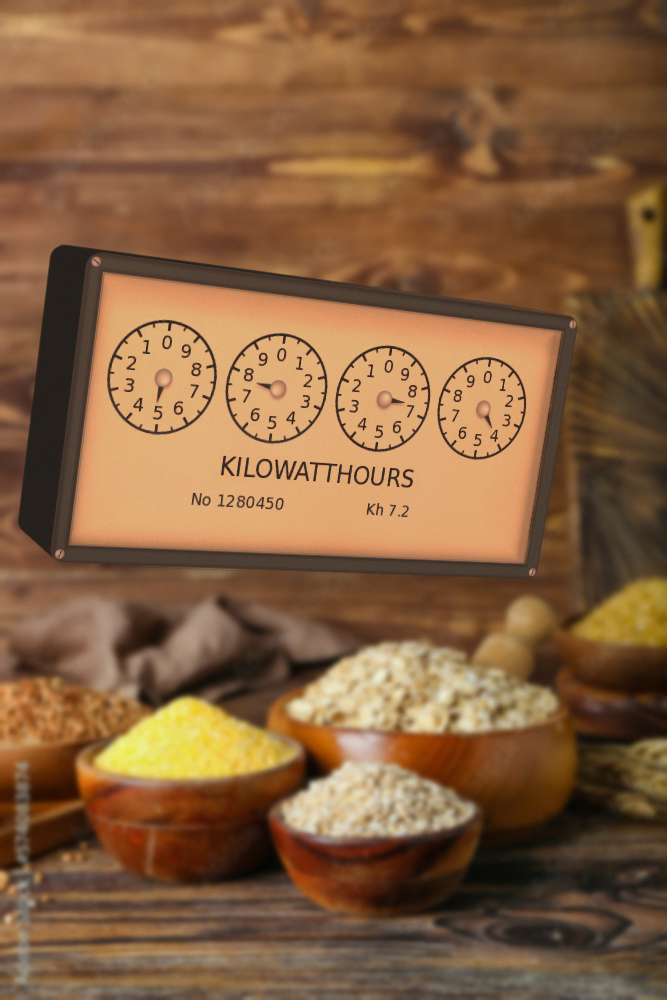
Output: value=4774 unit=kWh
